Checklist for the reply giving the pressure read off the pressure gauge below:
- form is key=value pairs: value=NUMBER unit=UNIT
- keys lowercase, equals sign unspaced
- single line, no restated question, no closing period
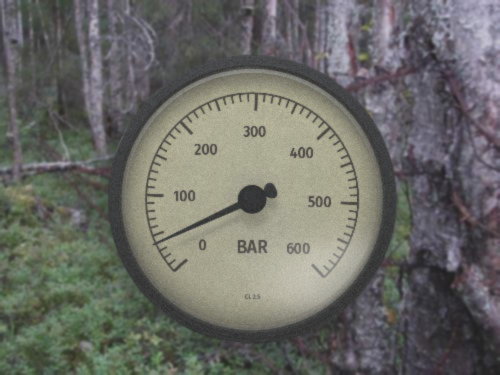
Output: value=40 unit=bar
